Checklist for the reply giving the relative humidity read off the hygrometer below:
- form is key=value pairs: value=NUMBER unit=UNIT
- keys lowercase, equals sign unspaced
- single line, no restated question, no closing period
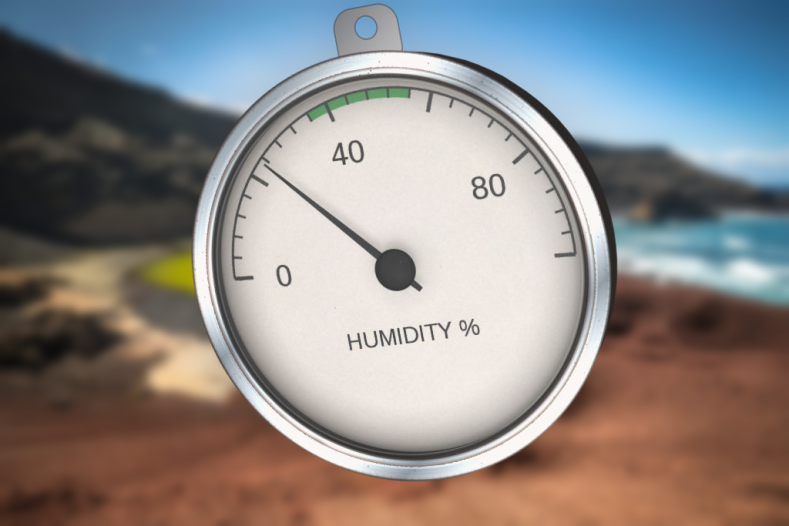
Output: value=24 unit=%
